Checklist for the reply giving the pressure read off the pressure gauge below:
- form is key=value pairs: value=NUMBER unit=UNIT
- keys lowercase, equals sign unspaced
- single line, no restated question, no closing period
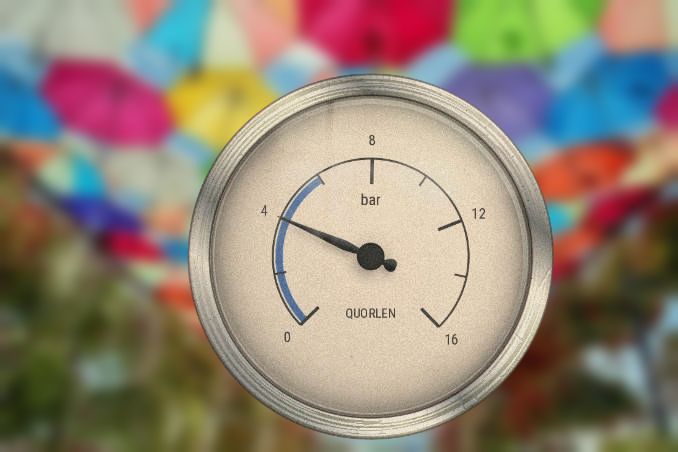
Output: value=4 unit=bar
